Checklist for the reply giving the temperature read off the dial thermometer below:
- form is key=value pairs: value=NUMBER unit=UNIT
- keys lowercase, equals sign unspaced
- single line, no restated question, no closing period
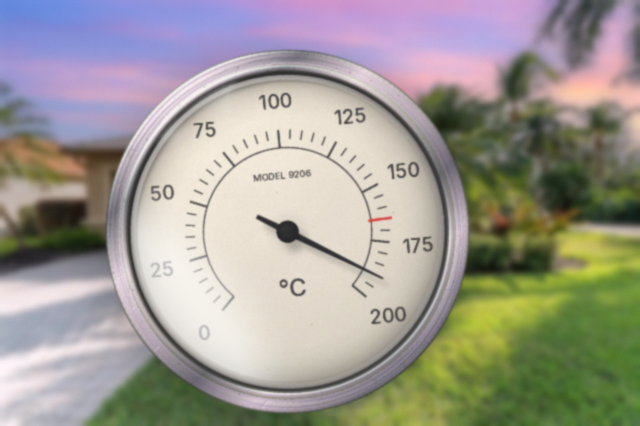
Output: value=190 unit=°C
